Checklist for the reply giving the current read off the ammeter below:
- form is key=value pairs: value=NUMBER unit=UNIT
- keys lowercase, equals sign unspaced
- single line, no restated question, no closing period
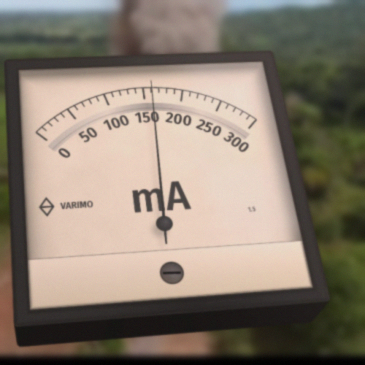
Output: value=160 unit=mA
